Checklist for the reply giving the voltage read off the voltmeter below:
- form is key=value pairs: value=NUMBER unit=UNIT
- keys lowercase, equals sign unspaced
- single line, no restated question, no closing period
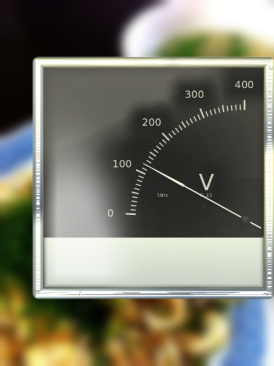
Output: value=120 unit=V
